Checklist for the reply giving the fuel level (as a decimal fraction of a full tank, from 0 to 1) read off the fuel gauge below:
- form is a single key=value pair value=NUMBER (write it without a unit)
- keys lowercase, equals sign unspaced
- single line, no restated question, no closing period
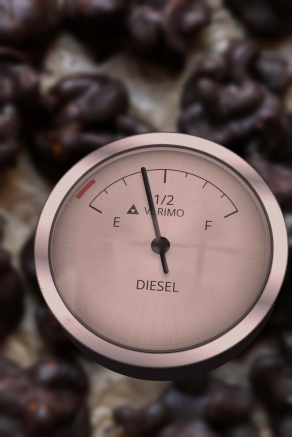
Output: value=0.375
